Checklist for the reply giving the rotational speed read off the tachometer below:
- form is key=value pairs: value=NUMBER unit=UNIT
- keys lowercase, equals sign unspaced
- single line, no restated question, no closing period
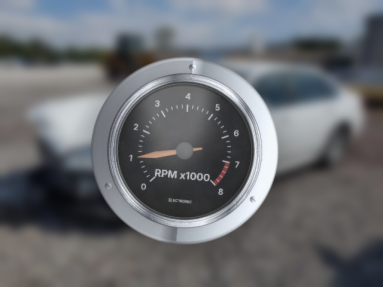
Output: value=1000 unit=rpm
